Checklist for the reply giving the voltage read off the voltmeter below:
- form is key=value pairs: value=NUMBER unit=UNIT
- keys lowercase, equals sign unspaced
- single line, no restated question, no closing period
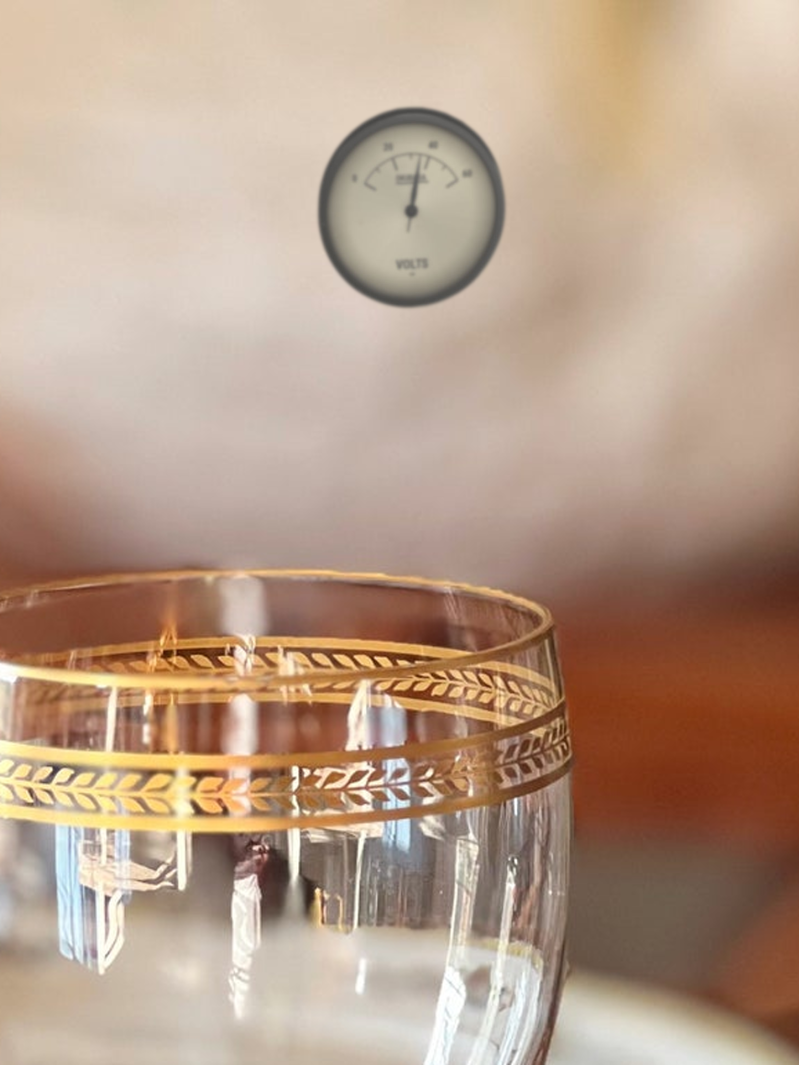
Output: value=35 unit=V
